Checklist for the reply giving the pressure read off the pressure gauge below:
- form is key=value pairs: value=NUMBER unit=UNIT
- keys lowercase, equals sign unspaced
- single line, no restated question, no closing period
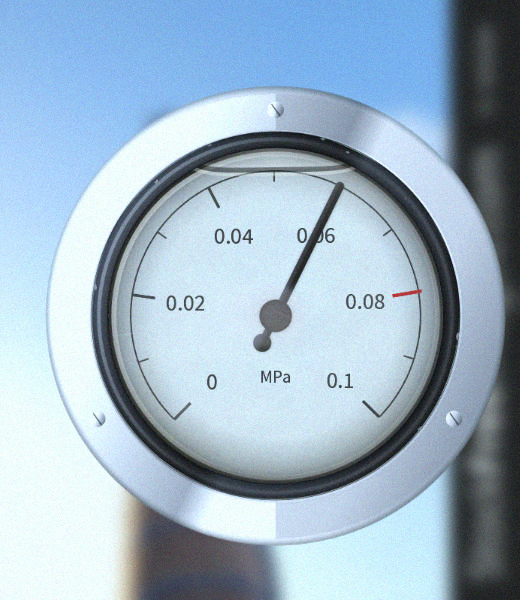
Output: value=0.06 unit=MPa
